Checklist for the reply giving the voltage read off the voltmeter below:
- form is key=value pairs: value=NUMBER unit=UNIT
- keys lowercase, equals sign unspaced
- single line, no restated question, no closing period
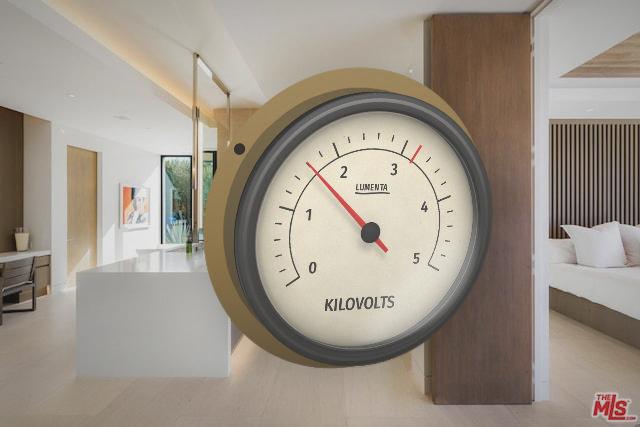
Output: value=1.6 unit=kV
